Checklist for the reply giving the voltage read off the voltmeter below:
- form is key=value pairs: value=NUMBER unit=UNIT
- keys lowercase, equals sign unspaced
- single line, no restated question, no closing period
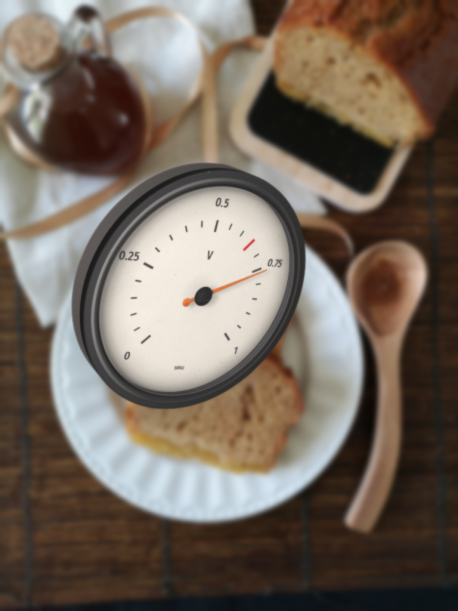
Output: value=0.75 unit=V
